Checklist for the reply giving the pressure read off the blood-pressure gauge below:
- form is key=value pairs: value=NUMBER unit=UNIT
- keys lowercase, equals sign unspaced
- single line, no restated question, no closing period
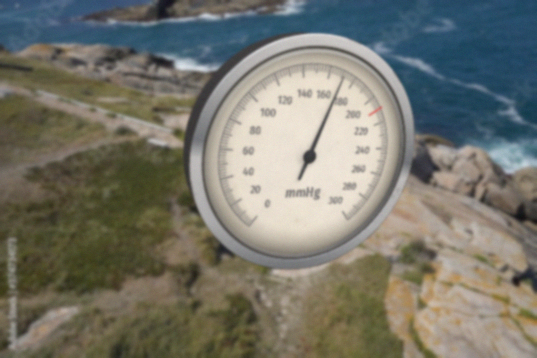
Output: value=170 unit=mmHg
